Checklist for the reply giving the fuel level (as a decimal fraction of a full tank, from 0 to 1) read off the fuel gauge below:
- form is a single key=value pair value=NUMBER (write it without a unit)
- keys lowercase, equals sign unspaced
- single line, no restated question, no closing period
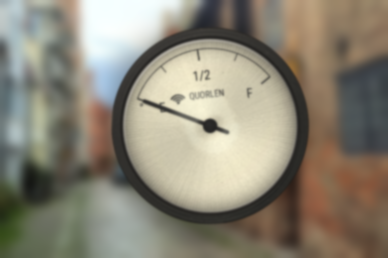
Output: value=0
